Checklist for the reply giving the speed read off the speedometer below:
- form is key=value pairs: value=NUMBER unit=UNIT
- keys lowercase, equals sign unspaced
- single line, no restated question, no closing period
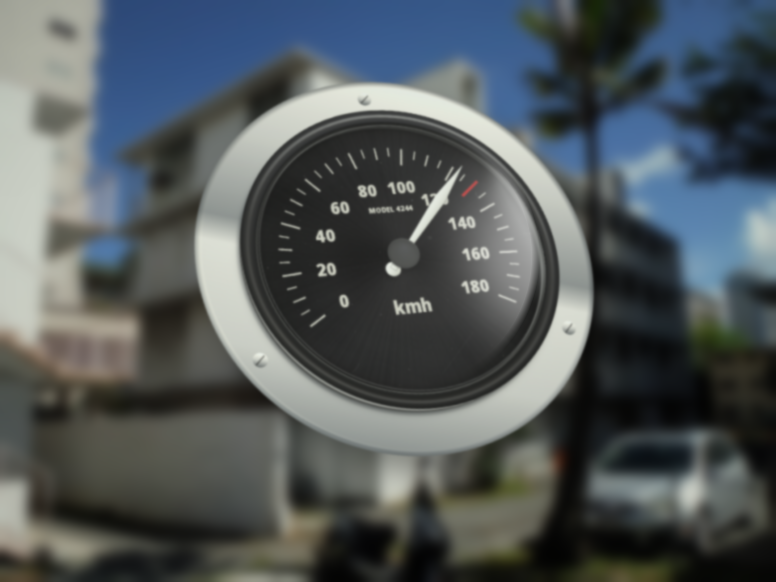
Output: value=122.5 unit=km/h
